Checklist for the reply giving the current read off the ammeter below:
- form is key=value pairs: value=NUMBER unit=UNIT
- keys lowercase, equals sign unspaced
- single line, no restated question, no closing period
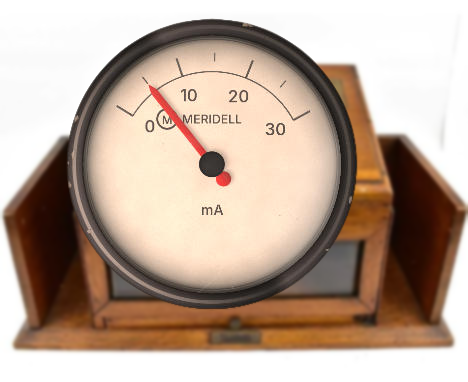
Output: value=5 unit=mA
